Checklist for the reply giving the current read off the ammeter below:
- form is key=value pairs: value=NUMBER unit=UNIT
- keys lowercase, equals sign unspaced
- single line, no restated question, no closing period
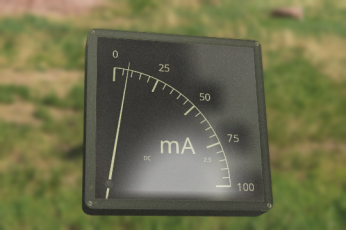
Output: value=7.5 unit=mA
